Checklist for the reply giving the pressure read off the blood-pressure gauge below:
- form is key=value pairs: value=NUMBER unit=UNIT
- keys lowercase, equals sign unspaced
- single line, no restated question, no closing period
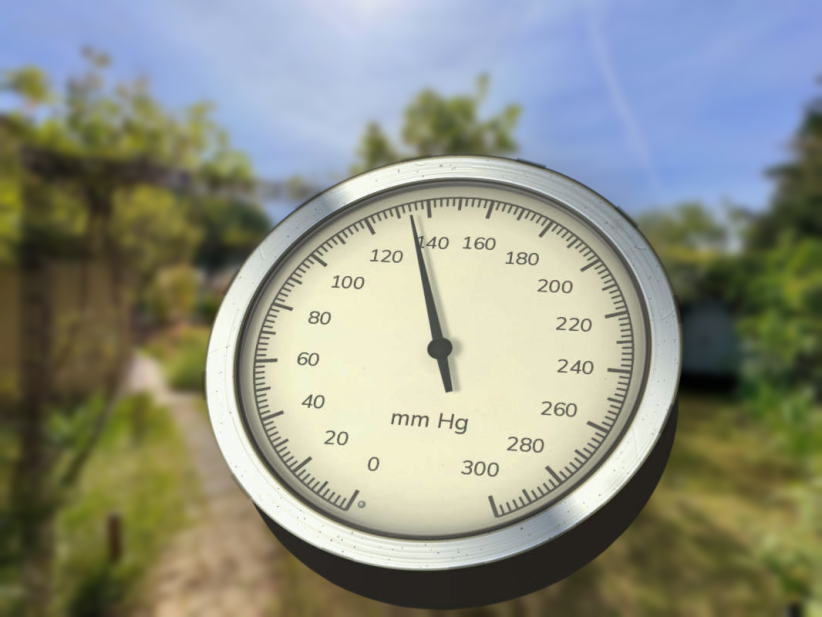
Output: value=134 unit=mmHg
